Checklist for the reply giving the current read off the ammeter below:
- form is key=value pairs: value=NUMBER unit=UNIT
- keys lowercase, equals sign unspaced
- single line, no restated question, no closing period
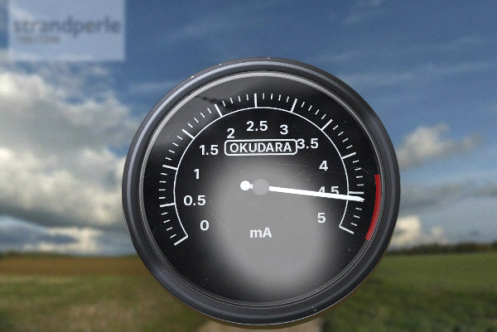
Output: value=4.6 unit=mA
